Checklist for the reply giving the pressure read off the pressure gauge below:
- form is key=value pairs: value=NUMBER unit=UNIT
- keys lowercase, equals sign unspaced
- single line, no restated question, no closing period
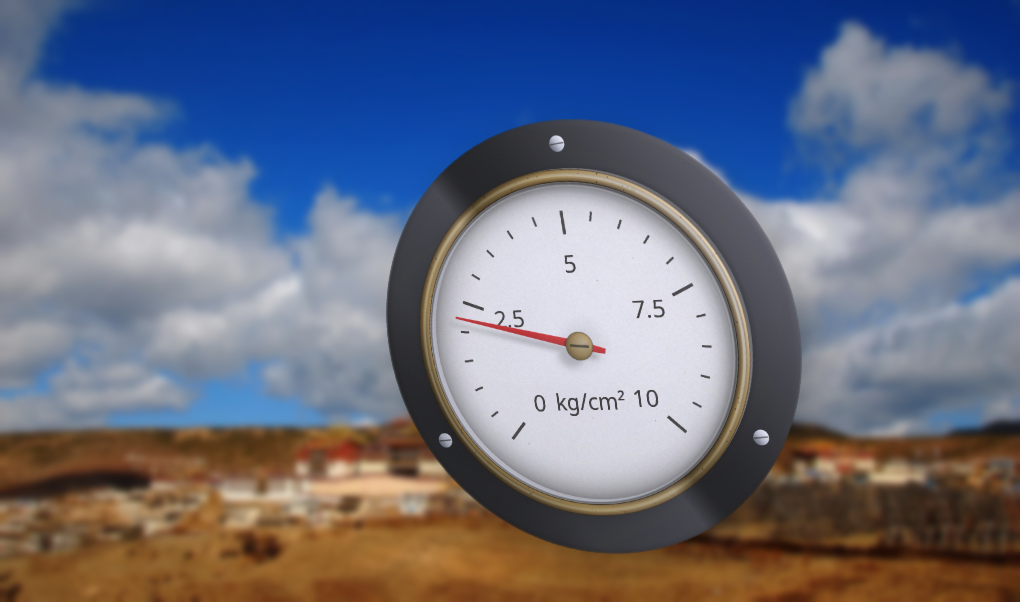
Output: value=2.25 unit=kg/cm²
